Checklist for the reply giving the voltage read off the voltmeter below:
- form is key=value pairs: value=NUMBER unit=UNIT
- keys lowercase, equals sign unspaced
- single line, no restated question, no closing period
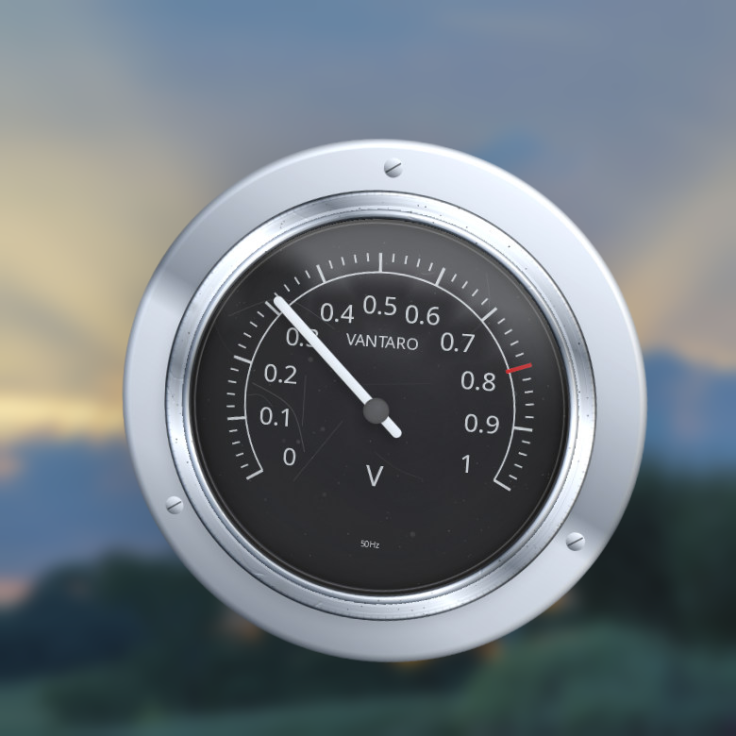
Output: value=0.32 unit=V
